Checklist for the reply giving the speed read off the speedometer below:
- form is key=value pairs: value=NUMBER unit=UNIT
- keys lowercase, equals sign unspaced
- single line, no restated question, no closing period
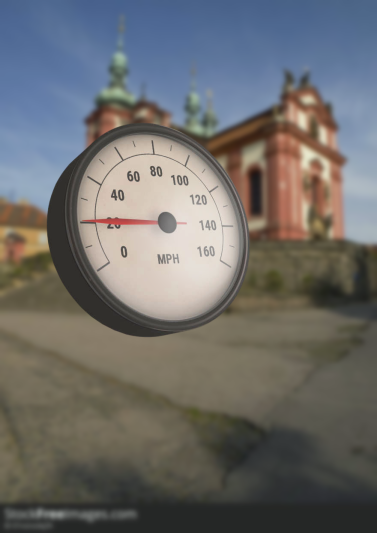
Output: value=20 unit=mph
